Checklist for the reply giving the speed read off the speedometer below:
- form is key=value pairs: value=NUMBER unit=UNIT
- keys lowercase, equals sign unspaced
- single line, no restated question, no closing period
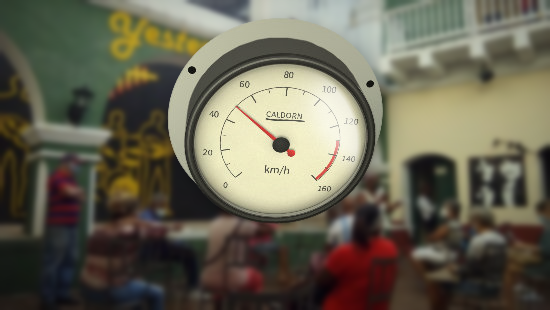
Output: value=50 unit=km/h
